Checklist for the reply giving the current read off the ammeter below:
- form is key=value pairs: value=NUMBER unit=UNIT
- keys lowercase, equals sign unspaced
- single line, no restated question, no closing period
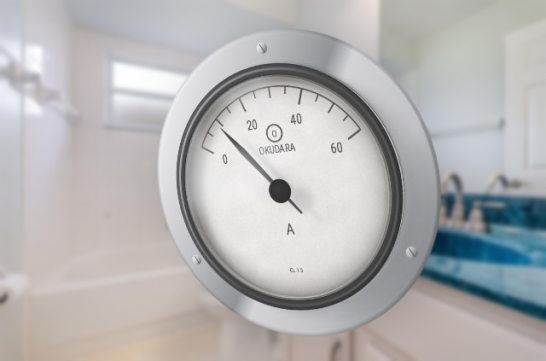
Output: value=10 unit=A
